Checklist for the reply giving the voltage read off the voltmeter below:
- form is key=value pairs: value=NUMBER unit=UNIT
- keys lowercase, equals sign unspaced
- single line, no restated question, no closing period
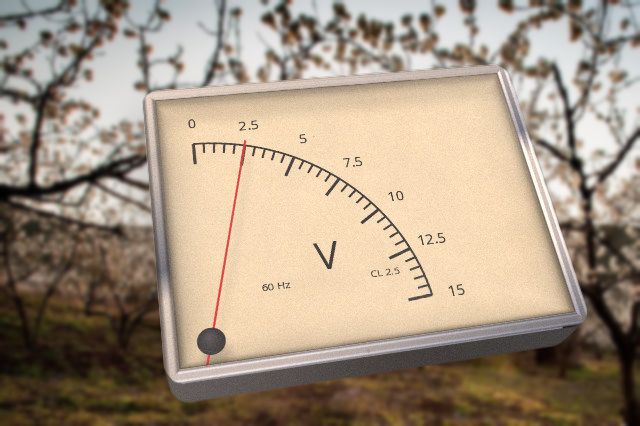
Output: value=2.5 unit=V
